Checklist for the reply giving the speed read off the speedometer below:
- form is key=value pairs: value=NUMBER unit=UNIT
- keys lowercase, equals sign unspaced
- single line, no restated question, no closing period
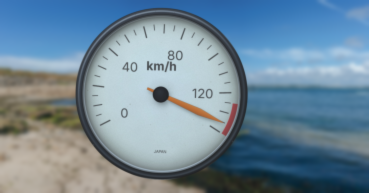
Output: value=135 unit=km/h
